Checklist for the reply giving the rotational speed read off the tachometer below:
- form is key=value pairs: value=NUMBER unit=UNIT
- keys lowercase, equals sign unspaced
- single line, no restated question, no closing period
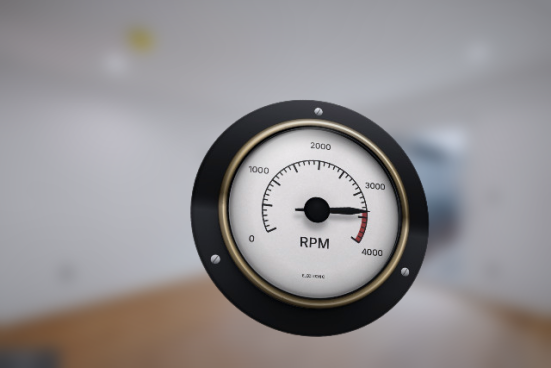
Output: value=3400 unit=rpm
